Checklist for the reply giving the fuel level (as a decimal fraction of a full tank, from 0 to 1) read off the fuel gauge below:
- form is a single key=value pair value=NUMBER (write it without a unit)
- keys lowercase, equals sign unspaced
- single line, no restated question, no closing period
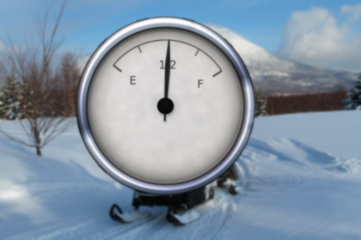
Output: value=0.5
